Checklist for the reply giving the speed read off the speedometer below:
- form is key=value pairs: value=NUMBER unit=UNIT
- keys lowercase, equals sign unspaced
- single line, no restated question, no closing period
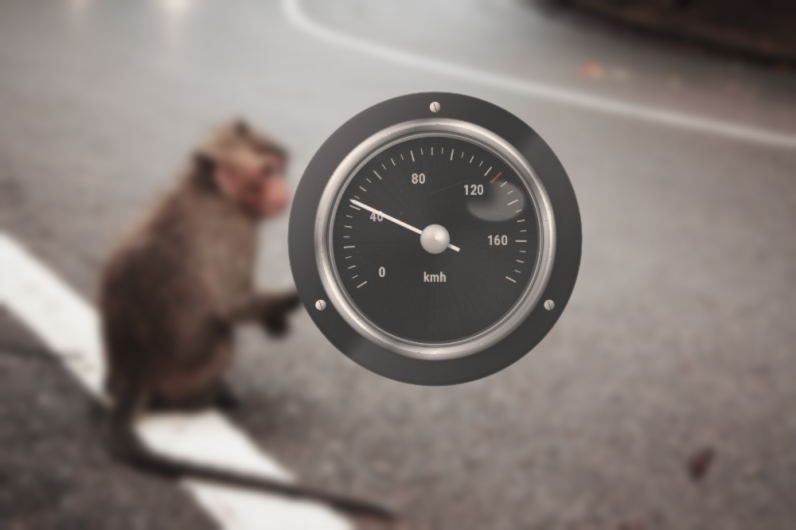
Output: value=42.5 unit=km/h
